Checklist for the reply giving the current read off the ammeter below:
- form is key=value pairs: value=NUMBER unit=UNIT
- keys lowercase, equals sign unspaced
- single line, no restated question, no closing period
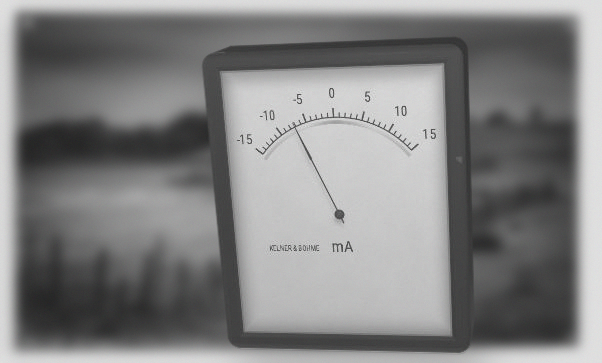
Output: value=-7 unit=mA
